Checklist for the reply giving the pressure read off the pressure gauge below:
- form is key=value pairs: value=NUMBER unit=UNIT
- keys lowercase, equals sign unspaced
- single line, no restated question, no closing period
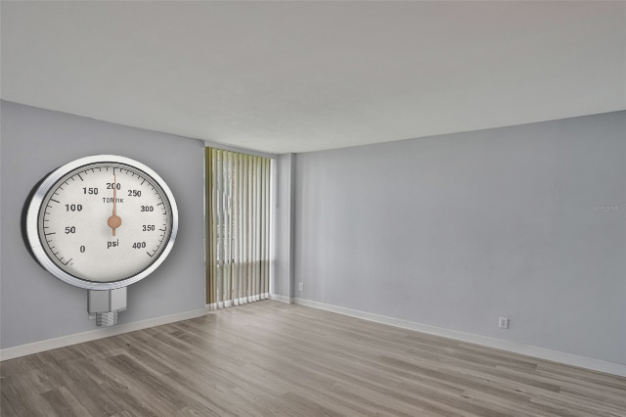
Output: value=200 unit=psi
